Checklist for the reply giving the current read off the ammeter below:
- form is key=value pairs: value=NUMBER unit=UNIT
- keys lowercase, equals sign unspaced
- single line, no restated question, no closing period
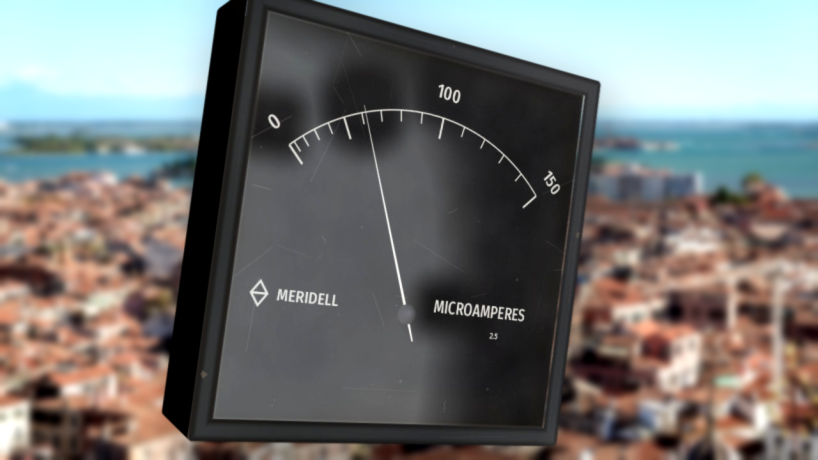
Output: value=60 unit=µA
